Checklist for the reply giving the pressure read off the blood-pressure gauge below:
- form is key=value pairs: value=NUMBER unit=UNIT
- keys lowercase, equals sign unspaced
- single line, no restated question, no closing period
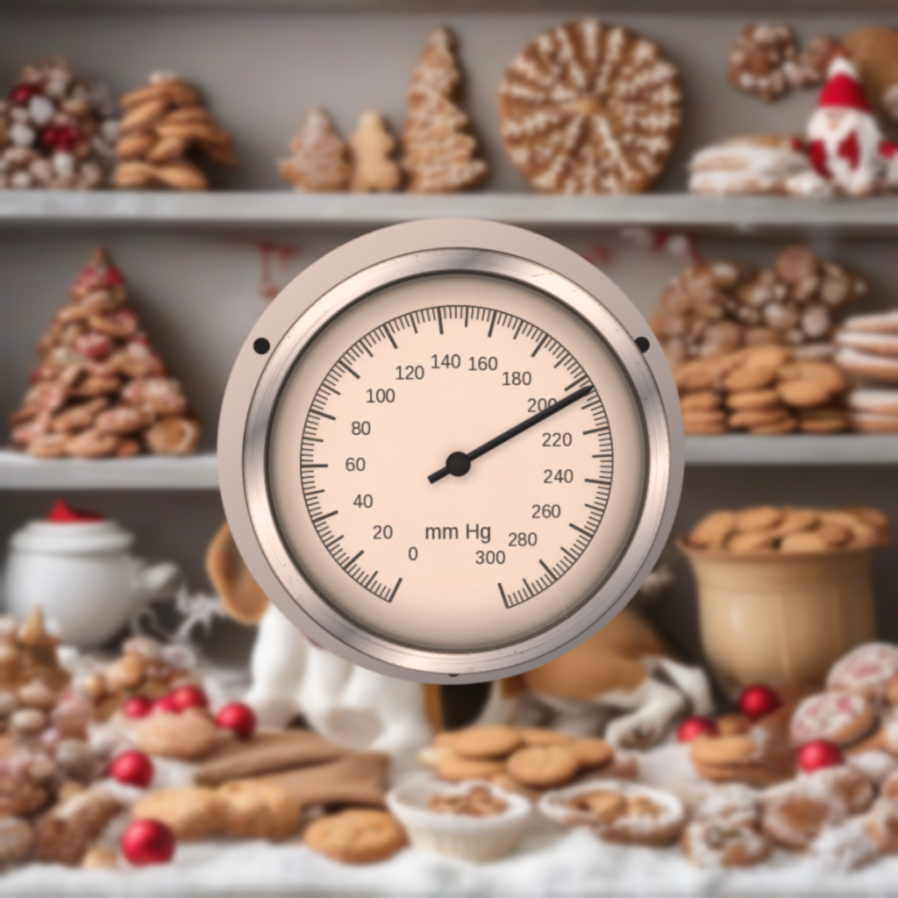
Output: value=204 unit=mmHg
